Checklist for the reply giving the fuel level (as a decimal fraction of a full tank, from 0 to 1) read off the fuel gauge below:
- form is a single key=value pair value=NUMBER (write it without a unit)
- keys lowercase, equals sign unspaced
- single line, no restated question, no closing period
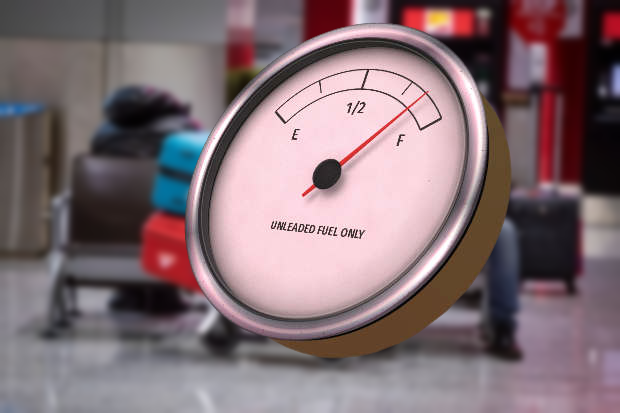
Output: value=0.875
